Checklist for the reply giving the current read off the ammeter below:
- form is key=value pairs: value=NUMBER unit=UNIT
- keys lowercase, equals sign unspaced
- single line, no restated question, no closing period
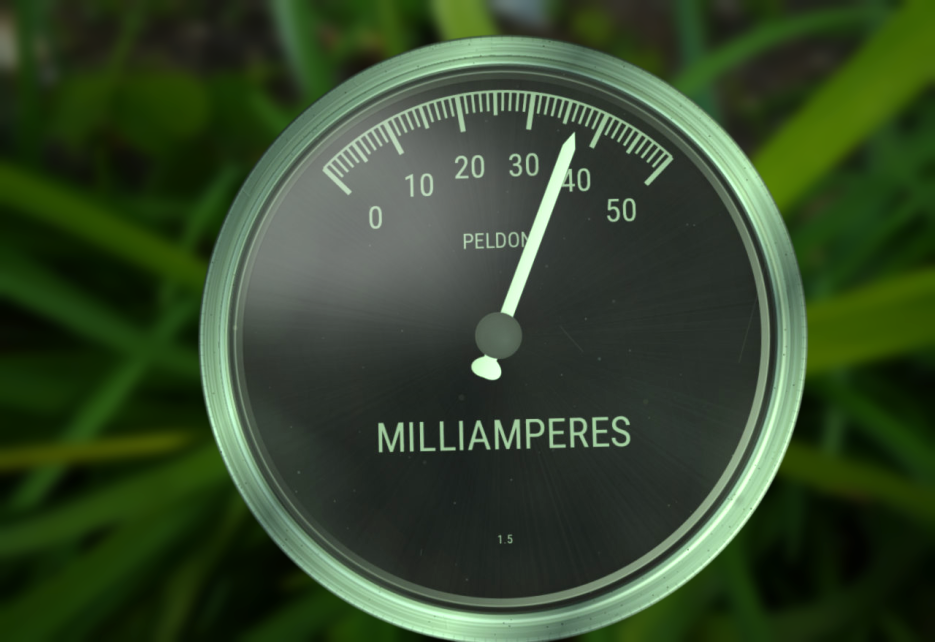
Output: value=37 unit=mA
